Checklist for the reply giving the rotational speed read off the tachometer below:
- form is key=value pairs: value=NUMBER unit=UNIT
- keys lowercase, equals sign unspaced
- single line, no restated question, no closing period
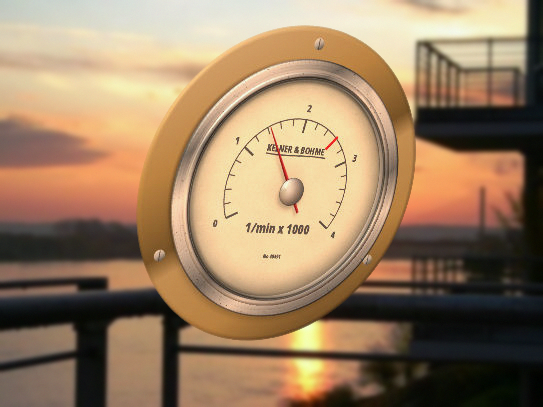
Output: value=1400 unit=rpm
